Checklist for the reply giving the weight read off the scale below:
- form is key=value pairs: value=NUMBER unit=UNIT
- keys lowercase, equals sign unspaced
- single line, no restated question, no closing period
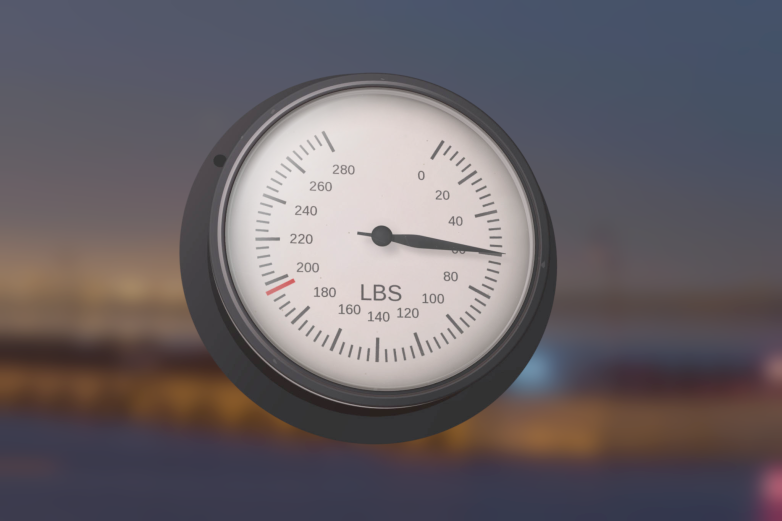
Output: value=60 unit=lb
